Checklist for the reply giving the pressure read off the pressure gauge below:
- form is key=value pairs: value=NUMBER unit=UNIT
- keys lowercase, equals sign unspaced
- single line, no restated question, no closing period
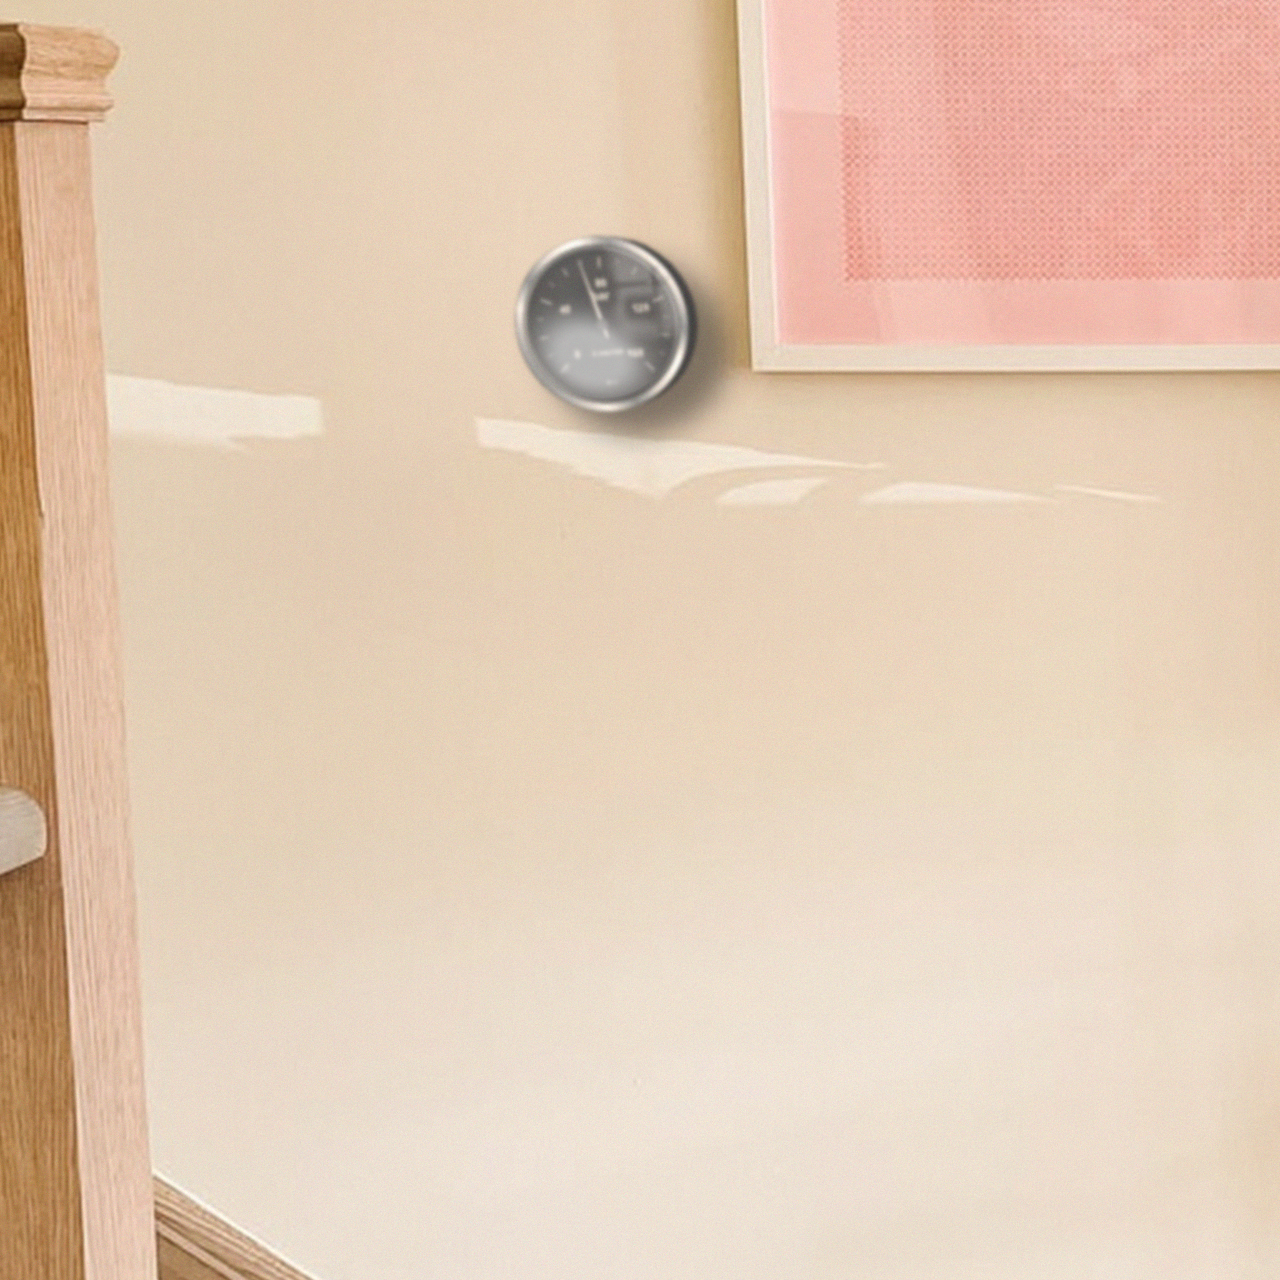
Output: value=70 unit=bar
